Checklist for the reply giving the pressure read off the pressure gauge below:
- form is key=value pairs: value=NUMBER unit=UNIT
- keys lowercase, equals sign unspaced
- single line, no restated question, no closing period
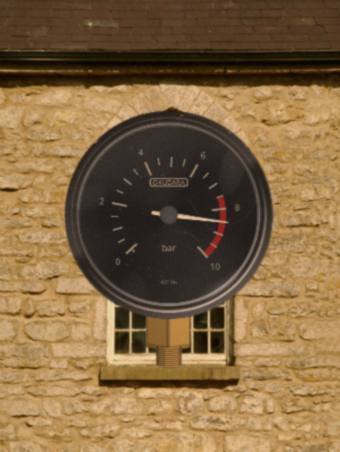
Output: value=8.5 unit=bar
